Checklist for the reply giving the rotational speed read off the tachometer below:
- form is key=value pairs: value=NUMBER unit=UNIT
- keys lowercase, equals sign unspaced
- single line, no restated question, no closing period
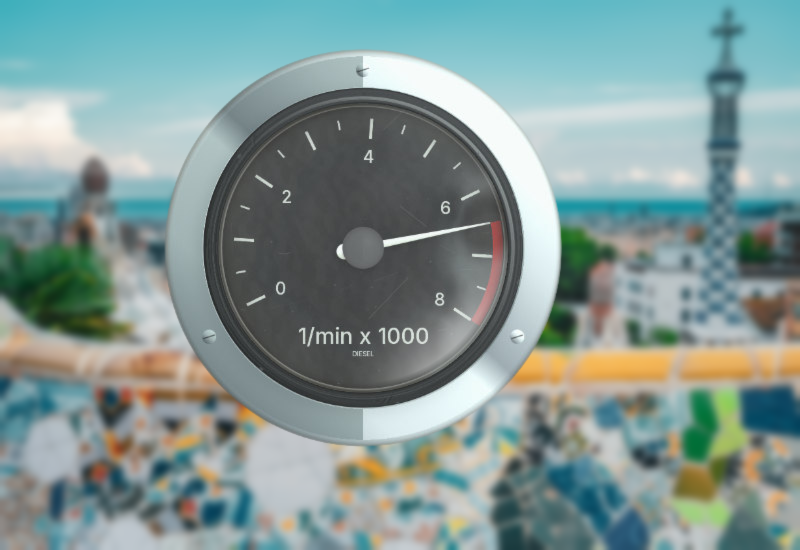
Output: value=6500 unit=rpm
